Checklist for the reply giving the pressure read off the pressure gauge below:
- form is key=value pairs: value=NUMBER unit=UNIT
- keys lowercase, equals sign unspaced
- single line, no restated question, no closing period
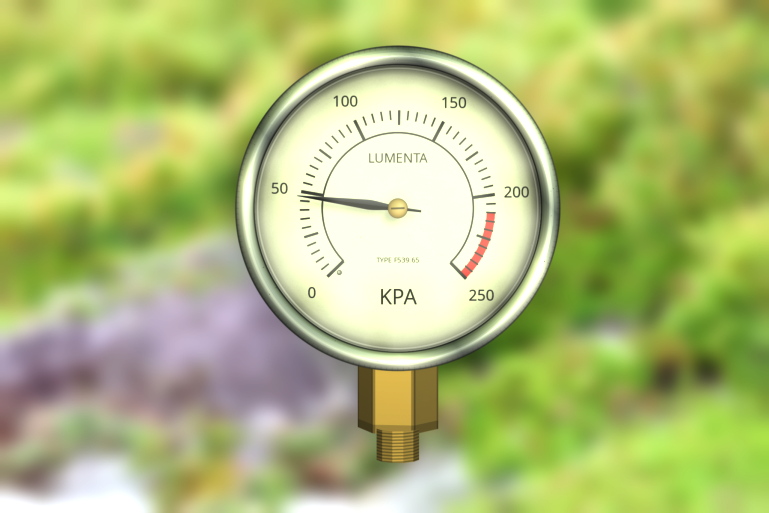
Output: value=47.5 unit=kPa
